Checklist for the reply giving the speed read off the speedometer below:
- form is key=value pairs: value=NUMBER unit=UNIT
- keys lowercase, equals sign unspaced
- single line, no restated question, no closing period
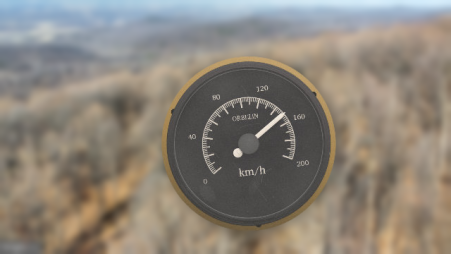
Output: value=150 unit=km/h
